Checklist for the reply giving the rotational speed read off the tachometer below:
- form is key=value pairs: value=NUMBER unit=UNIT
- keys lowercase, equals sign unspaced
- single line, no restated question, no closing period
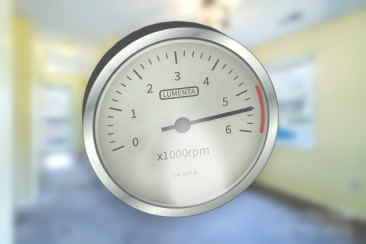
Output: value=5400 unit=rpm
